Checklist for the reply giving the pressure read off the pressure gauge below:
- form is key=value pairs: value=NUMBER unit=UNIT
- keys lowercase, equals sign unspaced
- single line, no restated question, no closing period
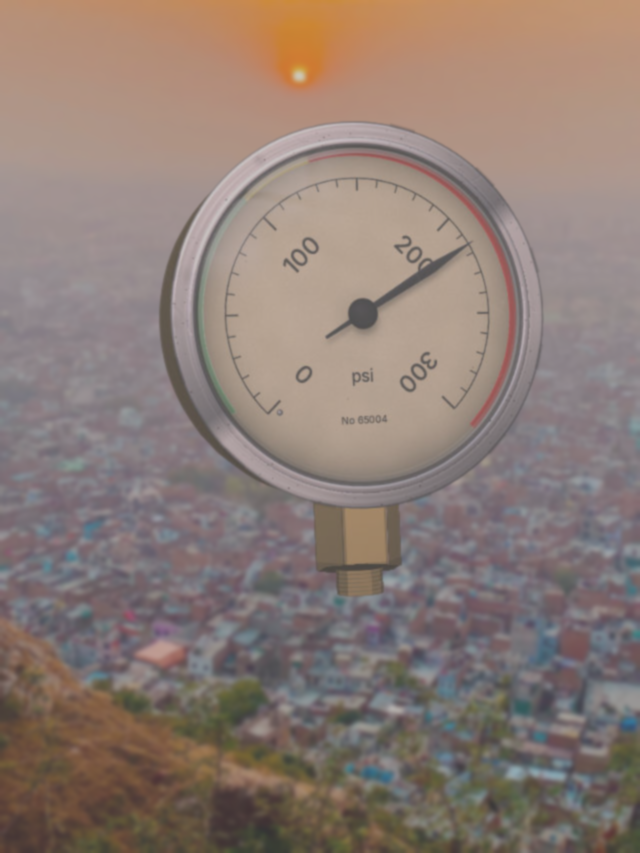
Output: value=215 unit=psi
